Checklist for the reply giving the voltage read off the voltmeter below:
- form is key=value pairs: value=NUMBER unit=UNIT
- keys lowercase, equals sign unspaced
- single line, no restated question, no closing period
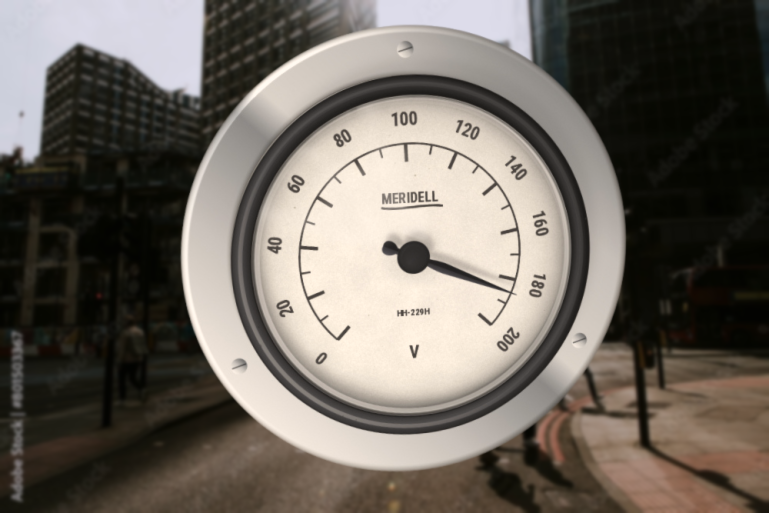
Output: value=185 unit=V
